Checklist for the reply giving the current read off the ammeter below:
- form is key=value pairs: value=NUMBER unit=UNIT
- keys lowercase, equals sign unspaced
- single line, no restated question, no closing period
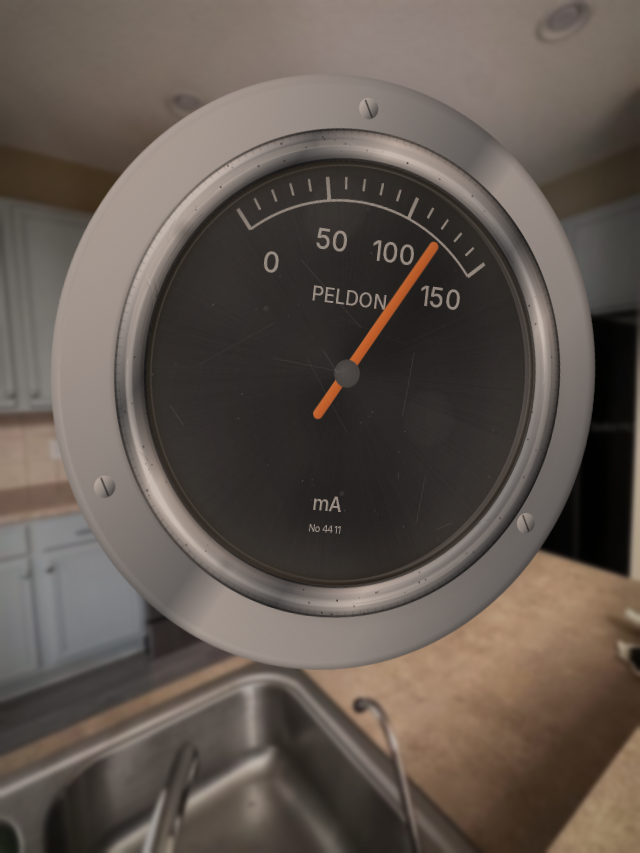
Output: value=120 unit=mA
